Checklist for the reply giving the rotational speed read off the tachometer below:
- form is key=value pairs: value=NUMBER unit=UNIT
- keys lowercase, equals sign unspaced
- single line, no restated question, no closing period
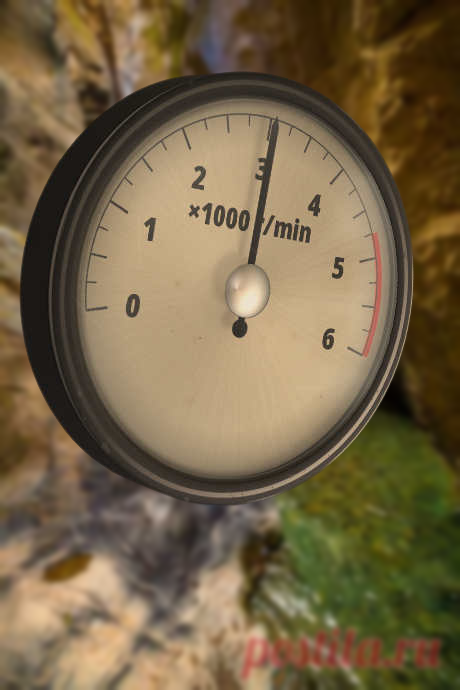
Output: value=3000 unit=rpm
